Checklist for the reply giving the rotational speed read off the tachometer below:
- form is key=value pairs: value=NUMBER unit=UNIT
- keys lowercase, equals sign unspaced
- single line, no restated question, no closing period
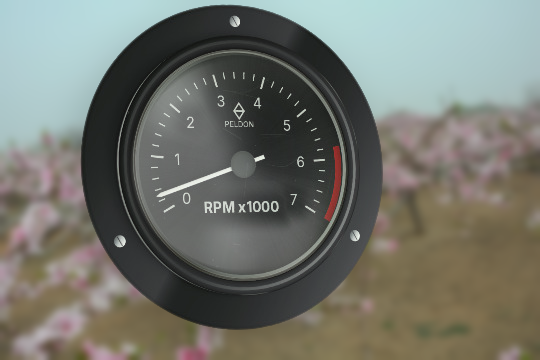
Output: value=300 unit=rpm
